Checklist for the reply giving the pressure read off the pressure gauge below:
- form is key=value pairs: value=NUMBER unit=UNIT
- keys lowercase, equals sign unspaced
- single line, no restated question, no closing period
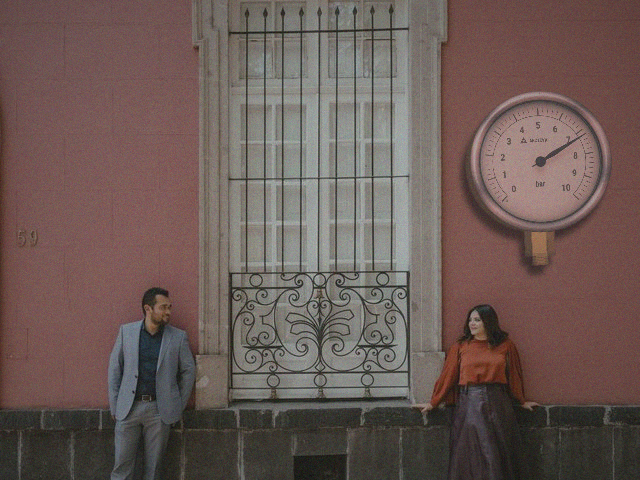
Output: value=7.2 unit=bar
